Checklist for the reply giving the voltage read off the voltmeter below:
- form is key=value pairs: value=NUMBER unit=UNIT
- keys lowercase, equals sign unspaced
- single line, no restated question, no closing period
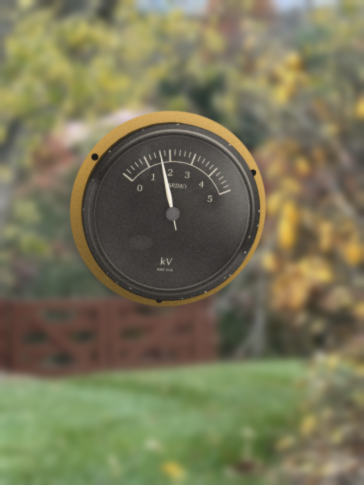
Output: value=1.6 unit=kV
